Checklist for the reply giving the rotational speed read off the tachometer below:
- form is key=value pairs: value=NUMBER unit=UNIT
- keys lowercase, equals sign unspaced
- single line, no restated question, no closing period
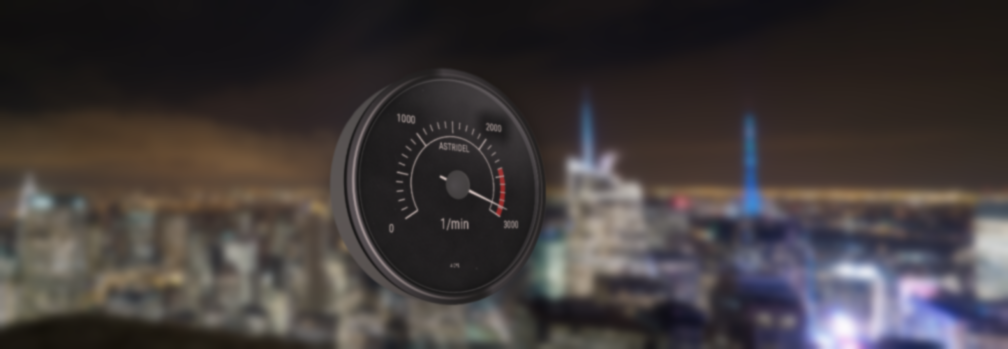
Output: value=2900 unit=rpm
